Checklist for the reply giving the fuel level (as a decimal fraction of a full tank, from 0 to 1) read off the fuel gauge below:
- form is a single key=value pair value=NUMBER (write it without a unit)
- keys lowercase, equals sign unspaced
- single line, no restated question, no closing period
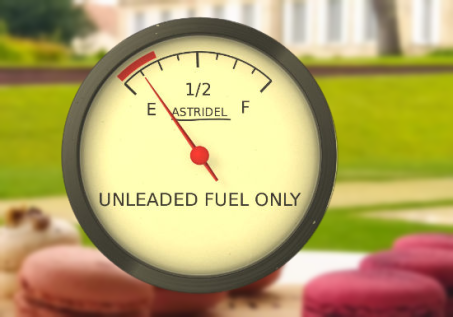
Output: value=0.125
